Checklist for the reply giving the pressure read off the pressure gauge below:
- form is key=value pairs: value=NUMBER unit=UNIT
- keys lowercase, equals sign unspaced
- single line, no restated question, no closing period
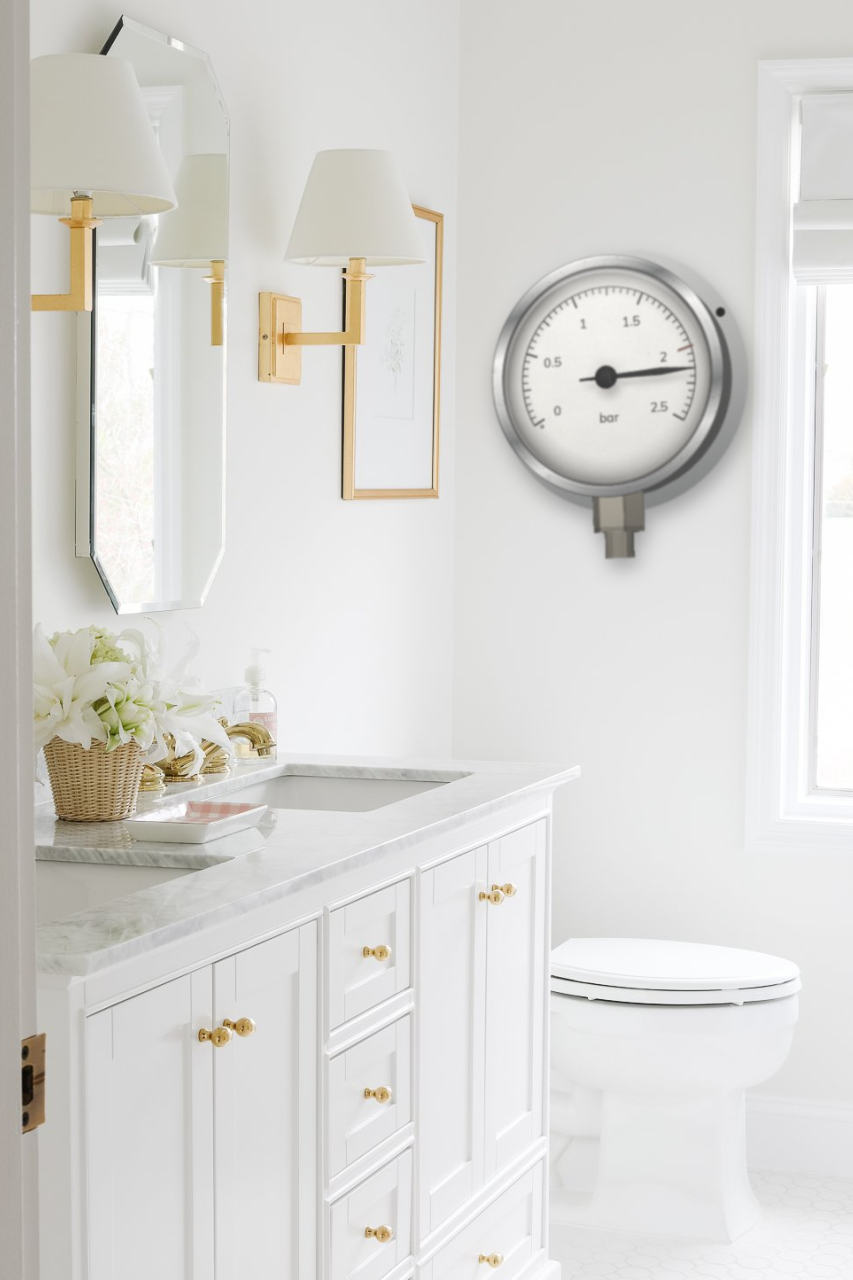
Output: value=2.15 unit=bar
